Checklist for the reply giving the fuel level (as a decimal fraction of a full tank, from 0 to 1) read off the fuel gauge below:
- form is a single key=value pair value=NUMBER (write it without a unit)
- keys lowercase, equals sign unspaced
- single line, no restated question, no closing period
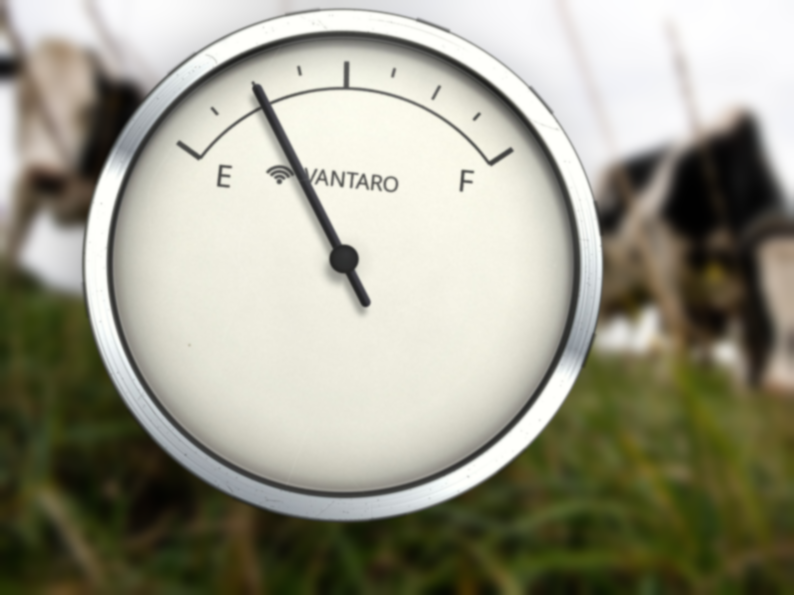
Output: value=0.25
